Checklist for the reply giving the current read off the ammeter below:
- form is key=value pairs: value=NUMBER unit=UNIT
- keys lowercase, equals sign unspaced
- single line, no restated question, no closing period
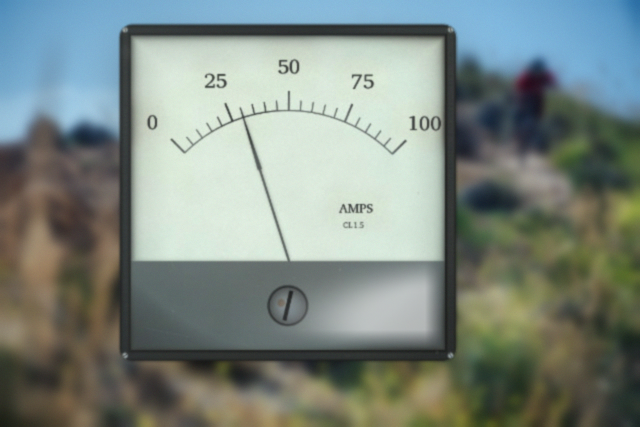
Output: value=30 unit=A
